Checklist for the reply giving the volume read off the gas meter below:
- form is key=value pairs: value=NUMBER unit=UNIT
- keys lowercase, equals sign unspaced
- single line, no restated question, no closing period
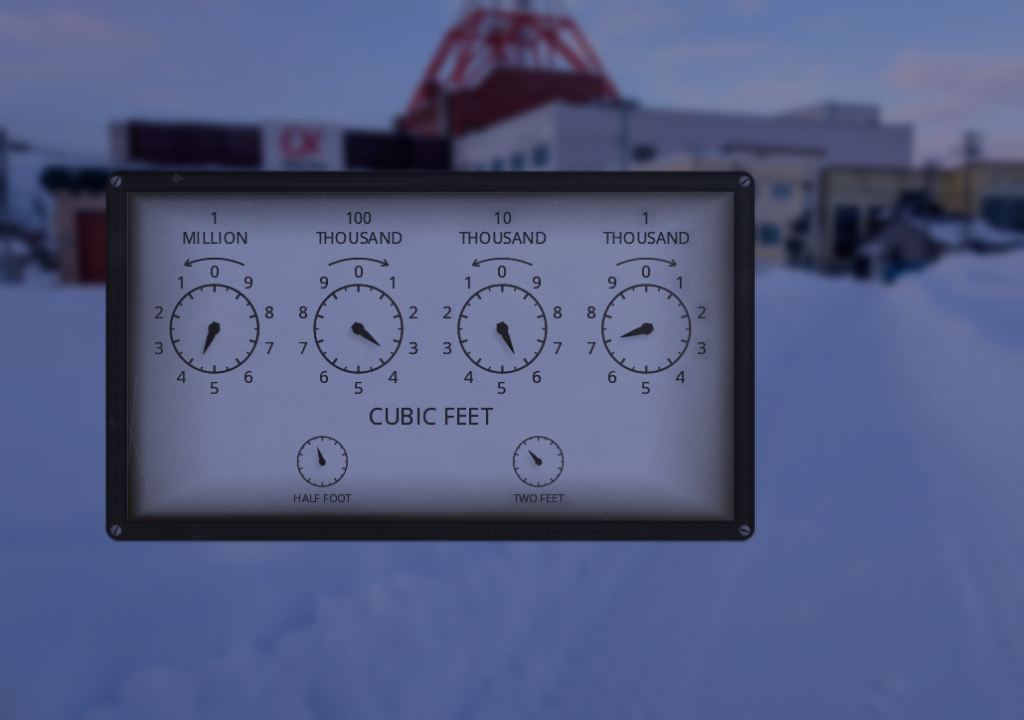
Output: value=435700 unit=ft³
